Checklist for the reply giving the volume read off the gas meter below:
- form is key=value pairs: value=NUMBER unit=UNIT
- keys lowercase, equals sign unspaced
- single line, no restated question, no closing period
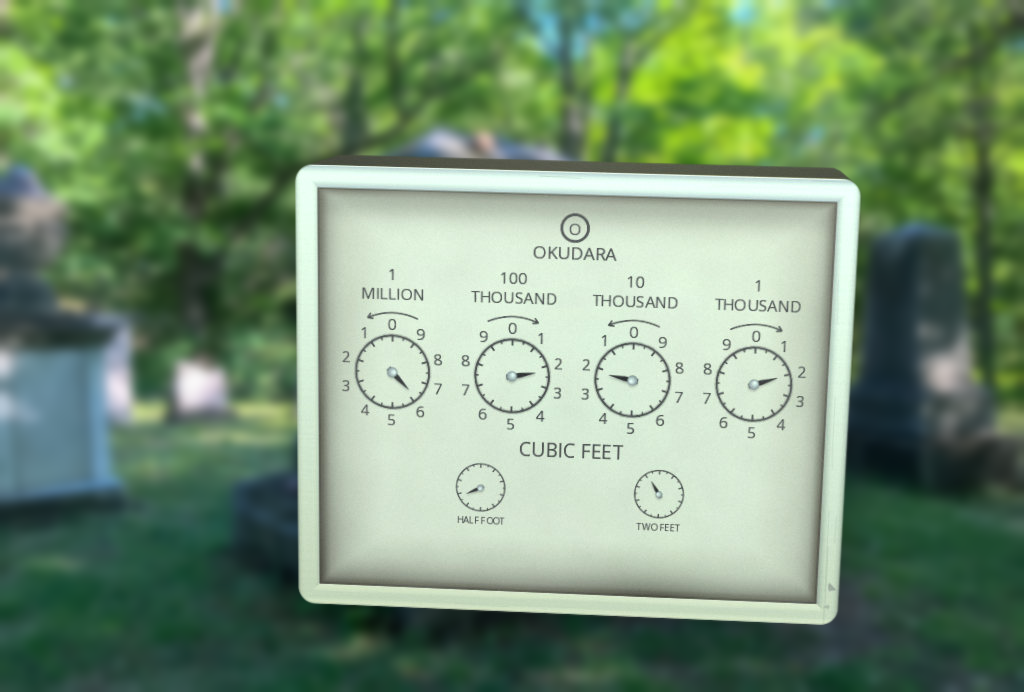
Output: value=622200 unit=ft³
